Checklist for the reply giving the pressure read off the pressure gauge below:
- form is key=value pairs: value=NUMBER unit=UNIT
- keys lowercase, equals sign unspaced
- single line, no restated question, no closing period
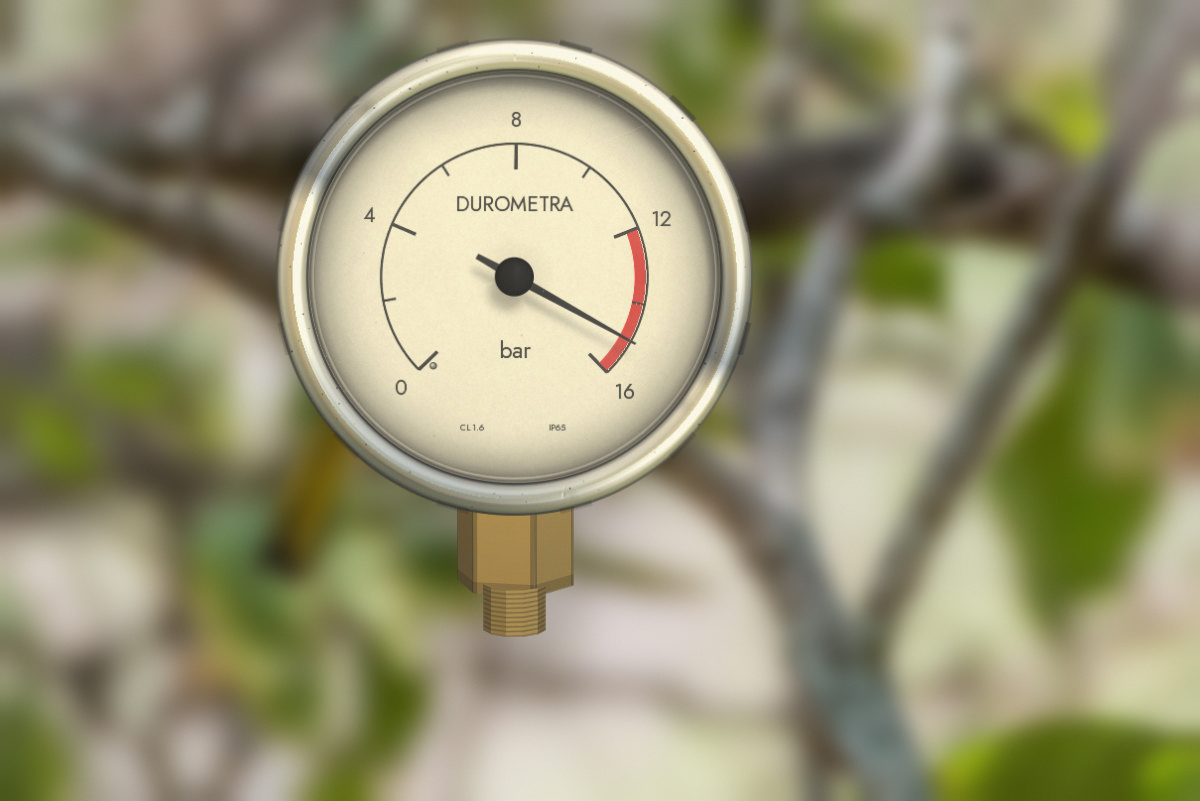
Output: value=15 unit=bar
